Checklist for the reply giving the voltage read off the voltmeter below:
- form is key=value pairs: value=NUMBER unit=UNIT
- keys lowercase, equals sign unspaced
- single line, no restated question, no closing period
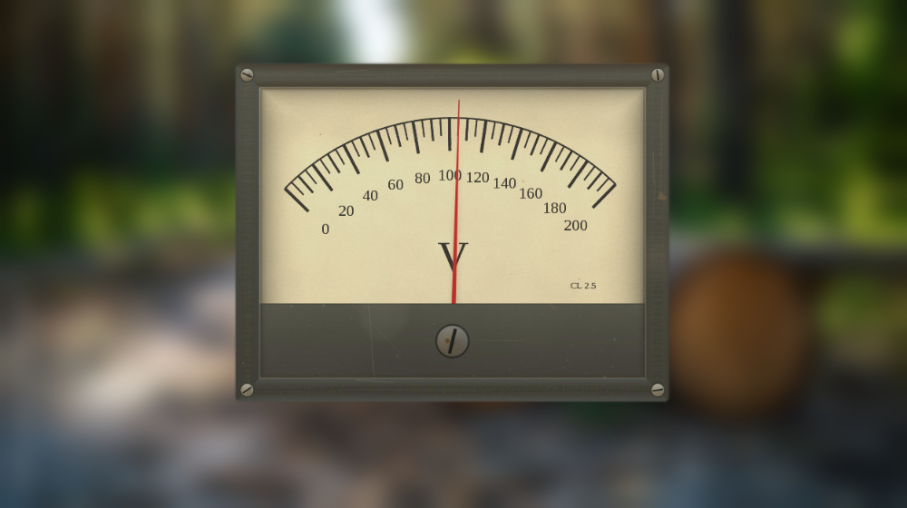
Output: value=105 unit=V
